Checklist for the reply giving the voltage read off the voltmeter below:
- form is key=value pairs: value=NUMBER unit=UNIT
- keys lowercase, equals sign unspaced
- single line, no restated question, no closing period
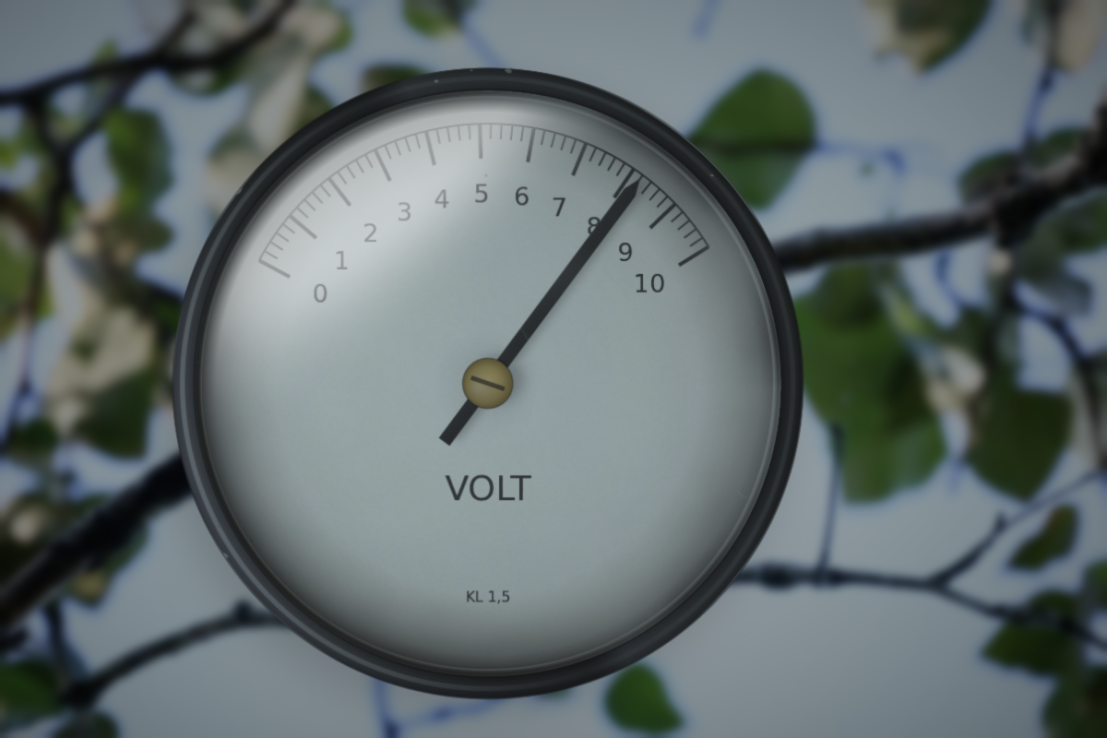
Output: value=8.2 unit=V
